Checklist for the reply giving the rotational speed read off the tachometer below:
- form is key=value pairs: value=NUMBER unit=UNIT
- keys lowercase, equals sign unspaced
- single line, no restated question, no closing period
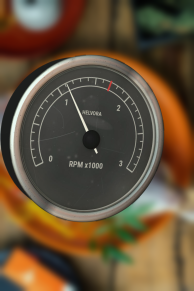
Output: value=1100 unit=rpm
